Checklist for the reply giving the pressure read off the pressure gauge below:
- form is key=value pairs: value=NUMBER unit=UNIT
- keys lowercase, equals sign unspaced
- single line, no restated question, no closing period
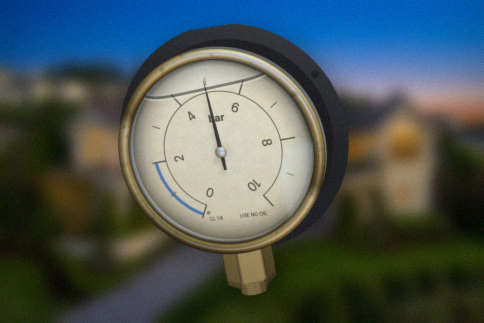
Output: value=5 unit=bar
